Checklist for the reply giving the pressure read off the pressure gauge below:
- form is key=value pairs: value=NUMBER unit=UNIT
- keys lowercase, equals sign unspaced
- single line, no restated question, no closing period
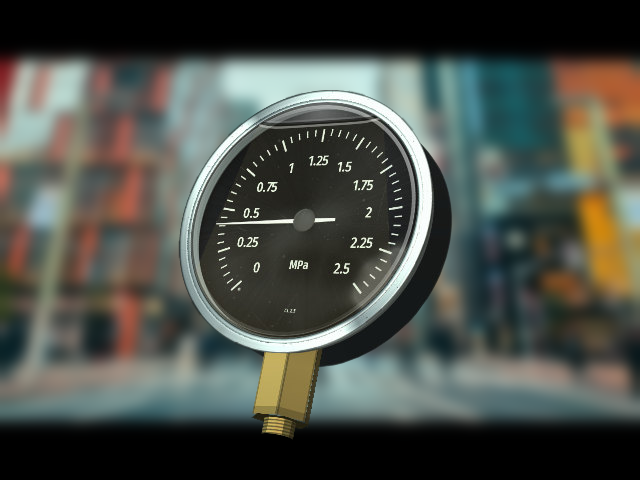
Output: value=0.4 unit=MPa
